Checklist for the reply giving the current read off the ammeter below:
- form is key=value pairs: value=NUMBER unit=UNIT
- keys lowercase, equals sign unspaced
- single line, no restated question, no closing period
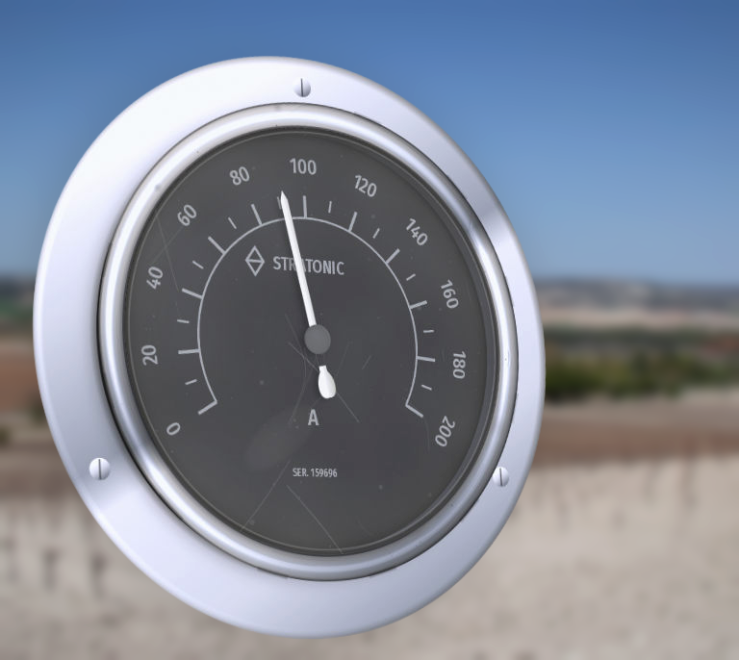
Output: value=90 unit=A
